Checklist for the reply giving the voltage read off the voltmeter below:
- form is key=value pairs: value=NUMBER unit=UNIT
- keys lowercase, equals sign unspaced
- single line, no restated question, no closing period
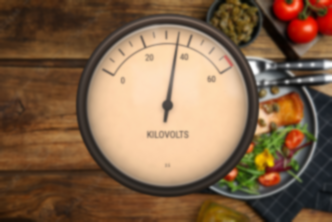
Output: value=35 unit=kV
